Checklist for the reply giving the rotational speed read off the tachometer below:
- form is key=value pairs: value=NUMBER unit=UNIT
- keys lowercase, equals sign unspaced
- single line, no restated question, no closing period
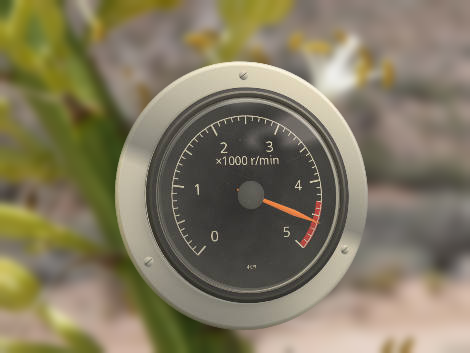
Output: value=4600 unit=rpm
